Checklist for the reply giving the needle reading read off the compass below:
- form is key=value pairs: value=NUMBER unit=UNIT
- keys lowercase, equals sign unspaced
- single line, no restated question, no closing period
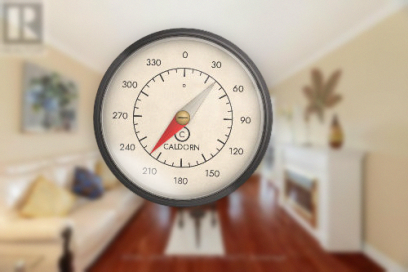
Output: value=220 unit=°
